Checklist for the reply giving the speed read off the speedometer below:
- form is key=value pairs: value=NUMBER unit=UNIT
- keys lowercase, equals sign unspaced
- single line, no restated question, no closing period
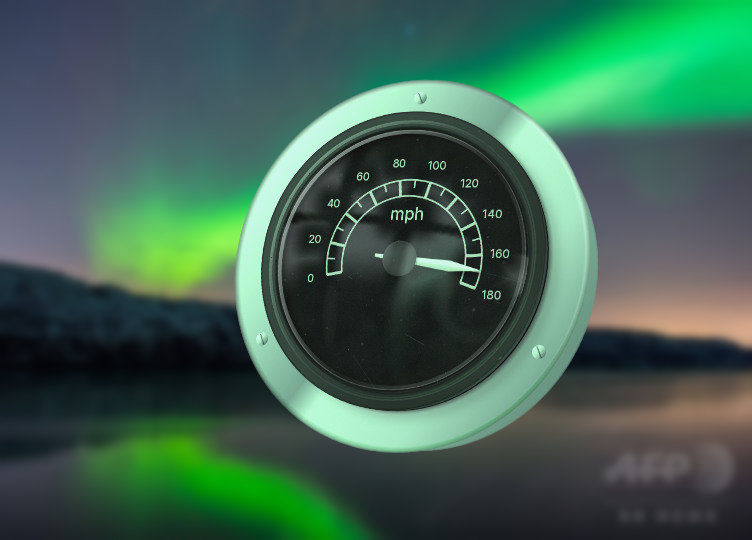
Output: value=170 unit=mph
